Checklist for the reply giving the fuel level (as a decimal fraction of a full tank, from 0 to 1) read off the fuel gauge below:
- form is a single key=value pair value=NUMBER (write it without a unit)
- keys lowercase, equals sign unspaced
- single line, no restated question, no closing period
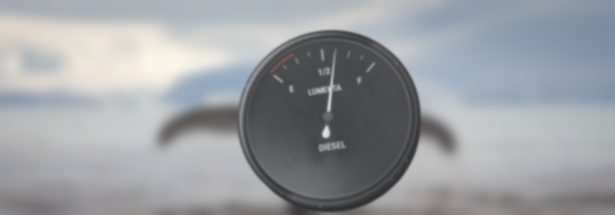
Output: value=0.625
